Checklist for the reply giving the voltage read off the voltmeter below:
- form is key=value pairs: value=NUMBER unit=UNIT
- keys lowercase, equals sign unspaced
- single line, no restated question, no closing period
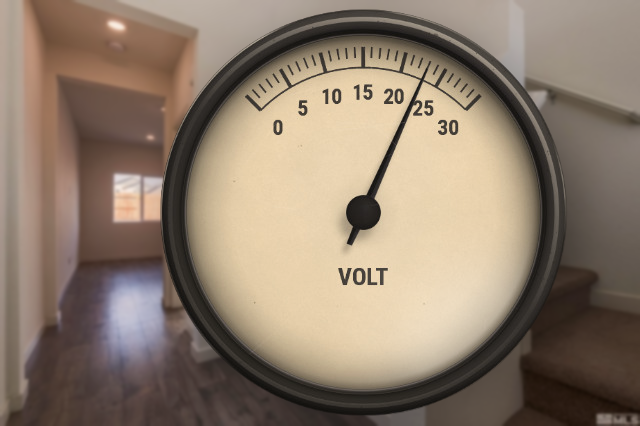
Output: value=23 unit=V
